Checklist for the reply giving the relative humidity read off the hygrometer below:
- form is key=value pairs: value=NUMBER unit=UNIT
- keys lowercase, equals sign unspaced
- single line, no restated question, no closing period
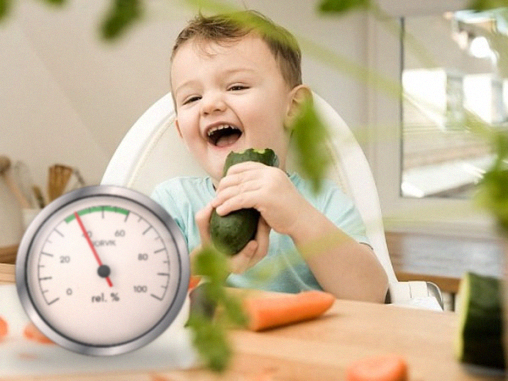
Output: value=40 unit=%
